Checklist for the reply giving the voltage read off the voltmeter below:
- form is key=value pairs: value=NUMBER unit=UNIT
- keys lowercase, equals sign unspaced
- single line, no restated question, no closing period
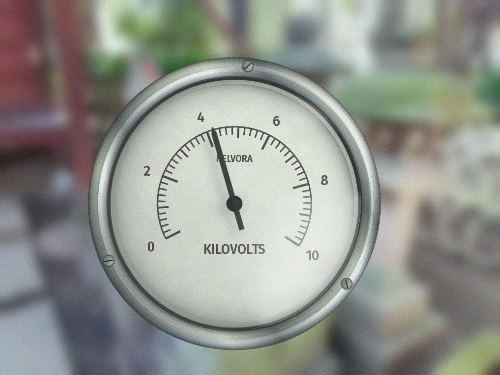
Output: value=4.2 unit=kV
